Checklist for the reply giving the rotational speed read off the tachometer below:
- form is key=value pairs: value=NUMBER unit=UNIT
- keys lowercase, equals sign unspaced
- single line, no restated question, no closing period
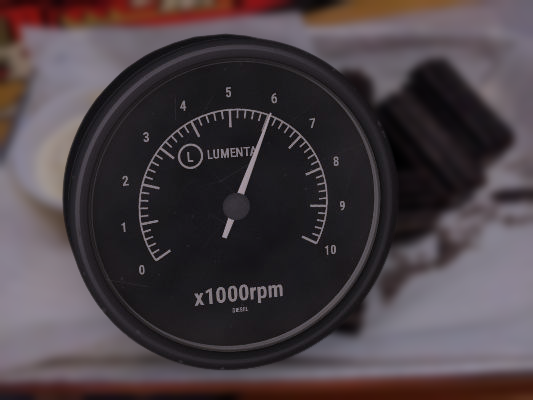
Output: value=6000 unit=rpm
